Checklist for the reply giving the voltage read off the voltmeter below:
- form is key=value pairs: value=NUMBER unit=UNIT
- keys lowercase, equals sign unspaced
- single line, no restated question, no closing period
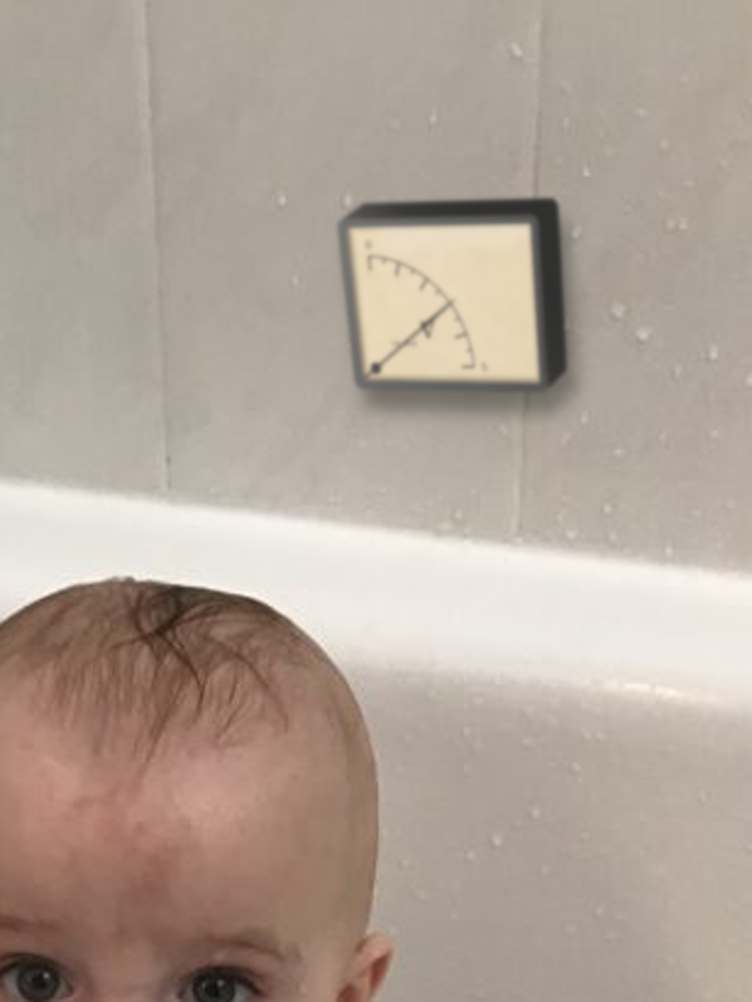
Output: value=3 unit=V
